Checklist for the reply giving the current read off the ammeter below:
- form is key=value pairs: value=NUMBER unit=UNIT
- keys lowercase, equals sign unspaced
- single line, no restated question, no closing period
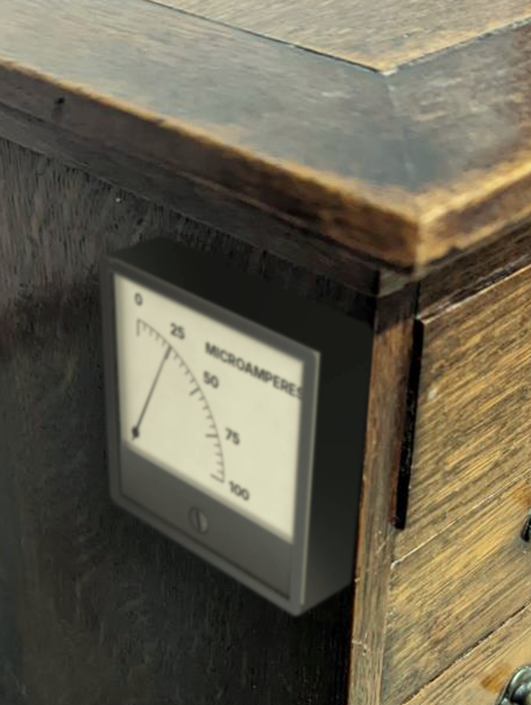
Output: value=25 unit=µA
